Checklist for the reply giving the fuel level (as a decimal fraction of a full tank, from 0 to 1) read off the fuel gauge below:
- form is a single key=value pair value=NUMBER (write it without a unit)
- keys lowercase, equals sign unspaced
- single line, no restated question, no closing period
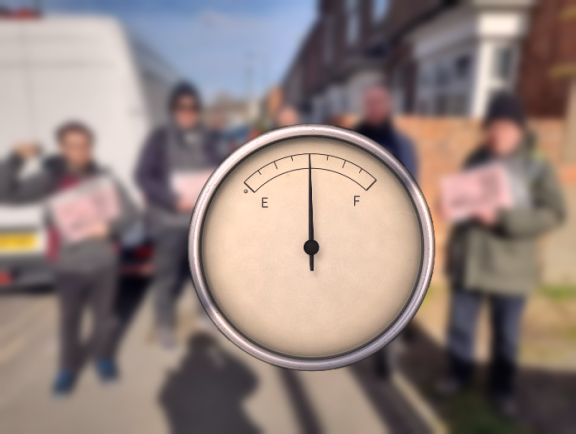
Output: value=0.5
